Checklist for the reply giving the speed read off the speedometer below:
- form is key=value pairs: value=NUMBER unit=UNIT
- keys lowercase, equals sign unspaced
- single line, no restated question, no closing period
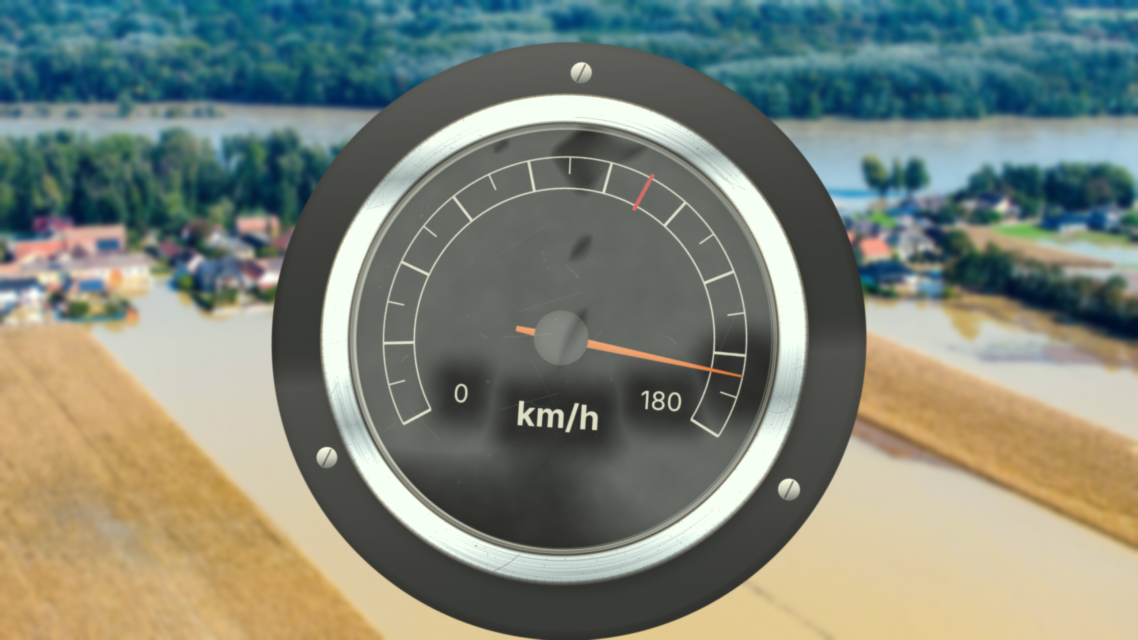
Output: value=165 unit=km/h
